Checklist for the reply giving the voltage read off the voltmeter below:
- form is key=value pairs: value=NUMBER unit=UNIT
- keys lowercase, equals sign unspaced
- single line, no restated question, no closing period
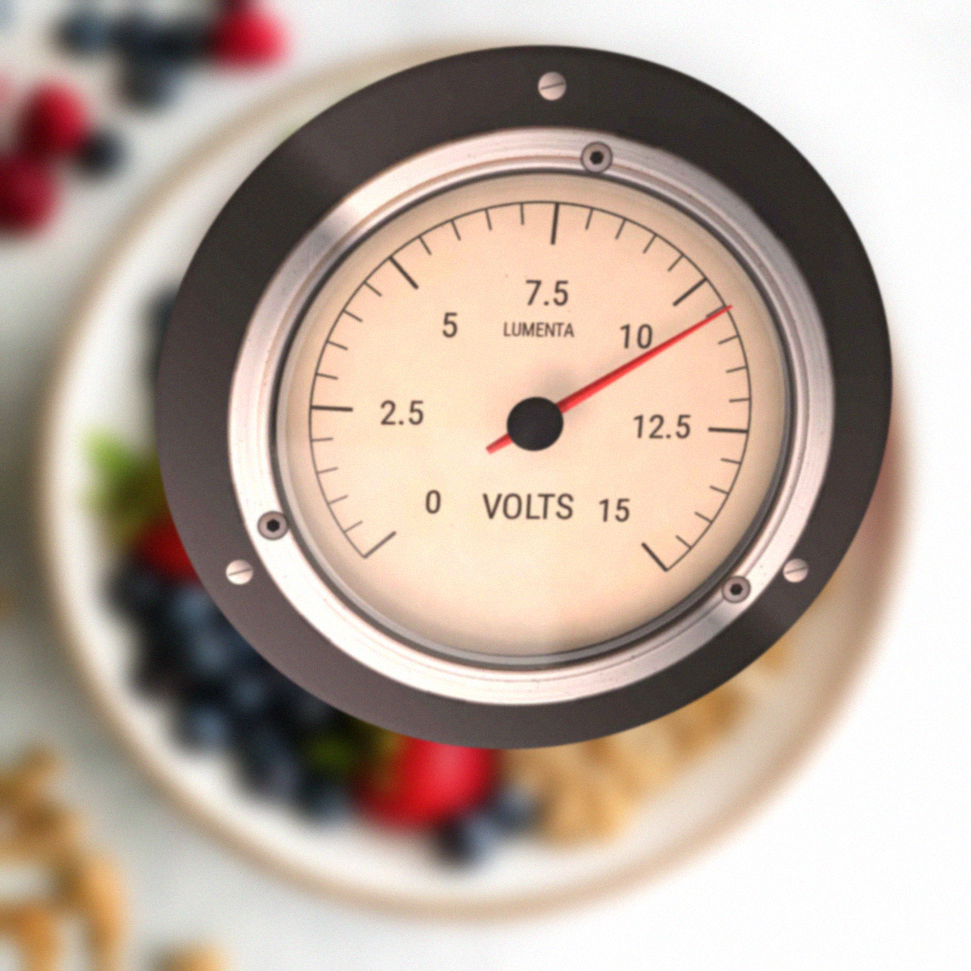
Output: value=10.5 unit=V
